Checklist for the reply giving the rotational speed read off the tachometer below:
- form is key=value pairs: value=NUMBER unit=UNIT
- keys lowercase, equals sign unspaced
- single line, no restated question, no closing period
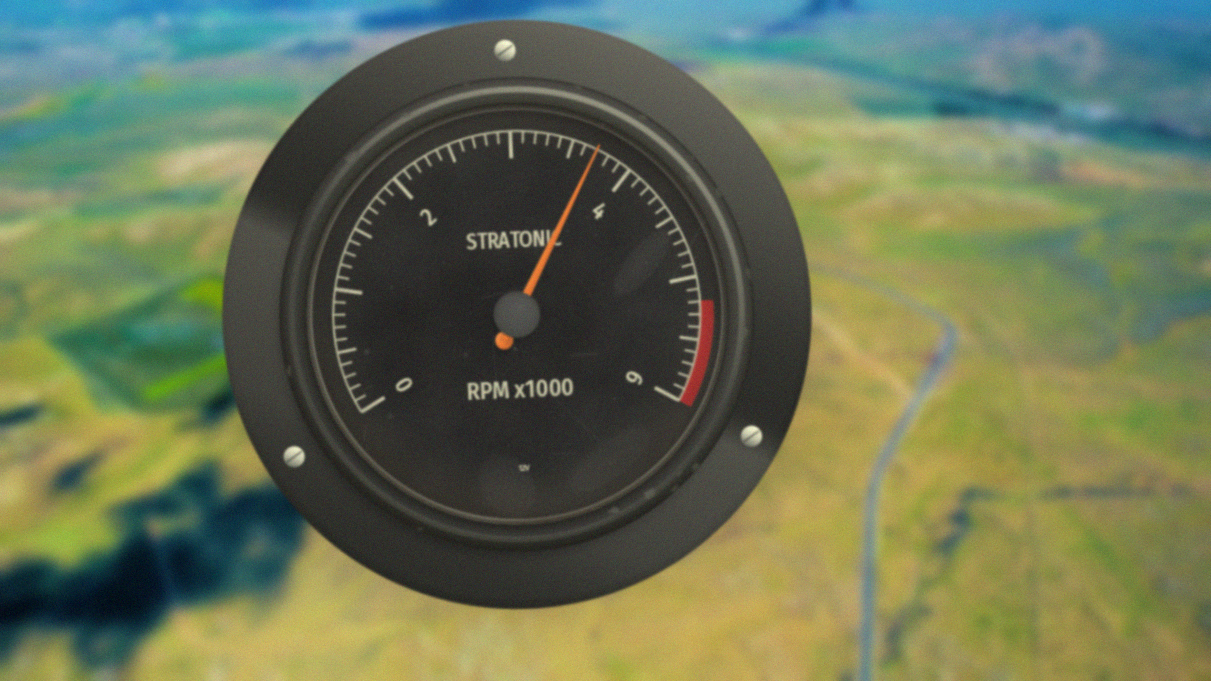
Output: value=3700 unit=rpm
